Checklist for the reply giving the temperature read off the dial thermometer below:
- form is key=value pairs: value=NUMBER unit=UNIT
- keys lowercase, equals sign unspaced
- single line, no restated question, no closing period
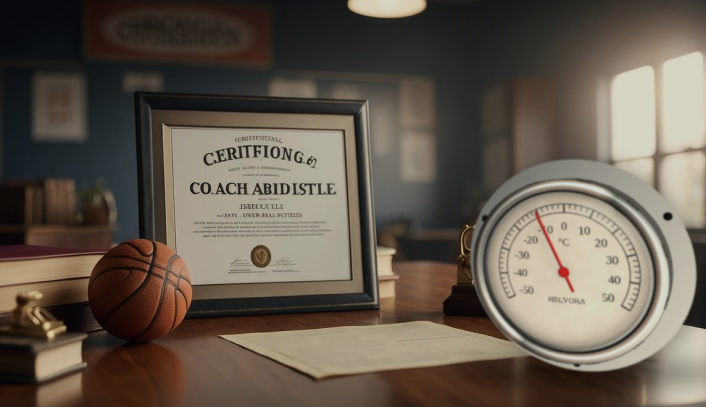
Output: value=-10 unit=°C
